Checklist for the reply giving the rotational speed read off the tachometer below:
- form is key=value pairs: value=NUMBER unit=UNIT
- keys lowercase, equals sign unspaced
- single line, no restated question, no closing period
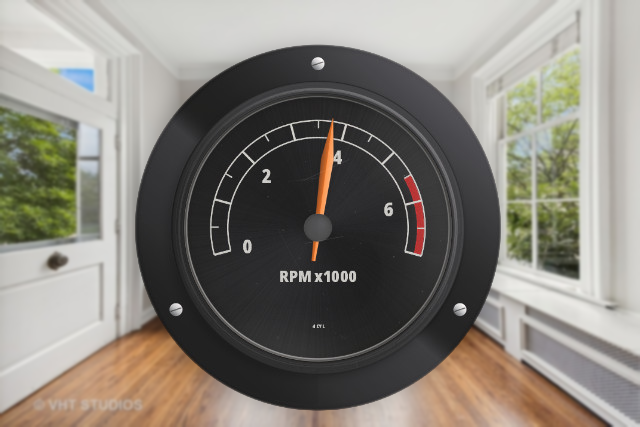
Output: value=3750 unit=rpm
